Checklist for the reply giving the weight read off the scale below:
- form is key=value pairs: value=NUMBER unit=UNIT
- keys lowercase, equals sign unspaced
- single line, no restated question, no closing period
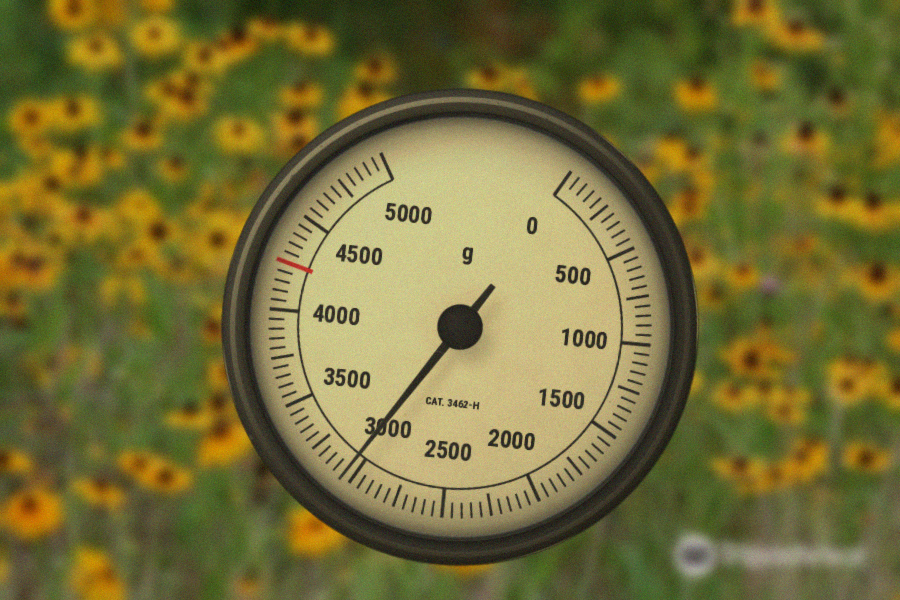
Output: value=3050 unit=g
